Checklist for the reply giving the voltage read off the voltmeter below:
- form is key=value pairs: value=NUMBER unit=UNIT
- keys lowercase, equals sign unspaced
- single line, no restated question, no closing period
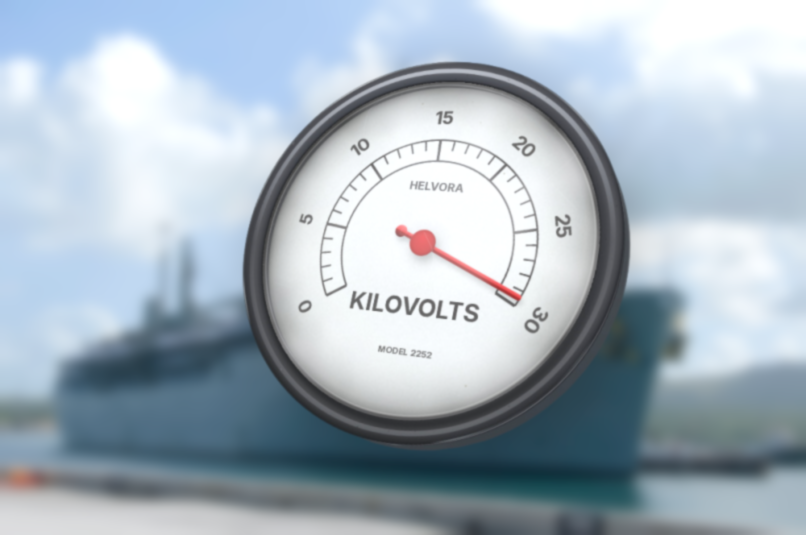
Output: value=29.5 unit=kV
